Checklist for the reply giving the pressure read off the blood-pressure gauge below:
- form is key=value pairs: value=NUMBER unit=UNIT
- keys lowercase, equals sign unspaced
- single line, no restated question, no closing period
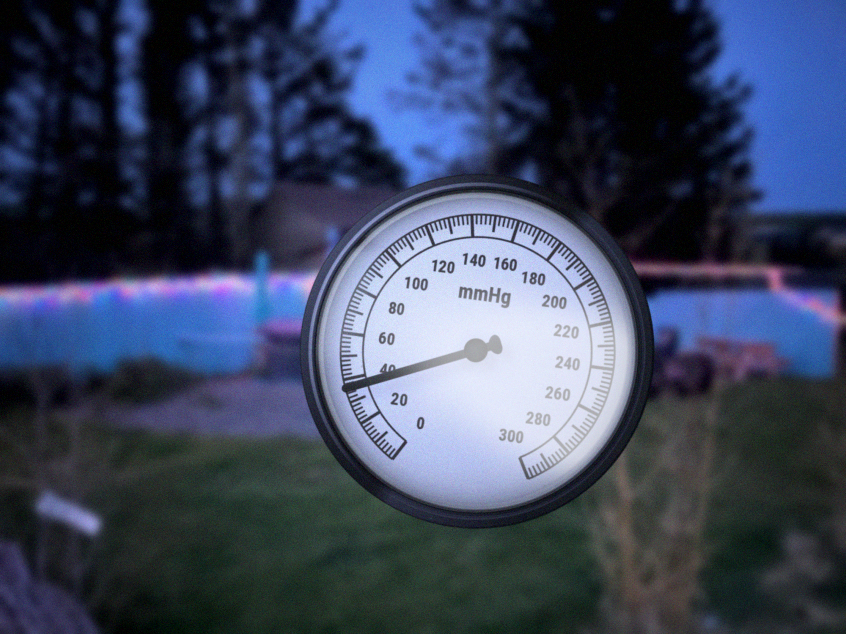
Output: value=36 unit=mmHg
